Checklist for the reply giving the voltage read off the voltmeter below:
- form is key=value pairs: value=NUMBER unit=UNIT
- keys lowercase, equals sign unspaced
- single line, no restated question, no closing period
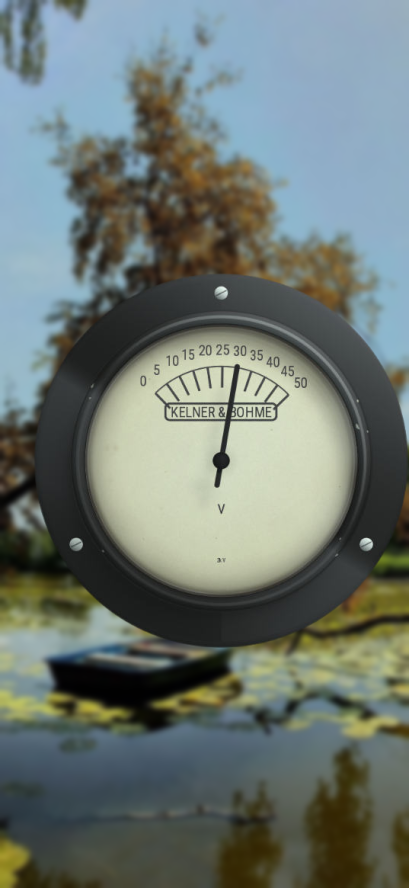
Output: value=30 unit=V
